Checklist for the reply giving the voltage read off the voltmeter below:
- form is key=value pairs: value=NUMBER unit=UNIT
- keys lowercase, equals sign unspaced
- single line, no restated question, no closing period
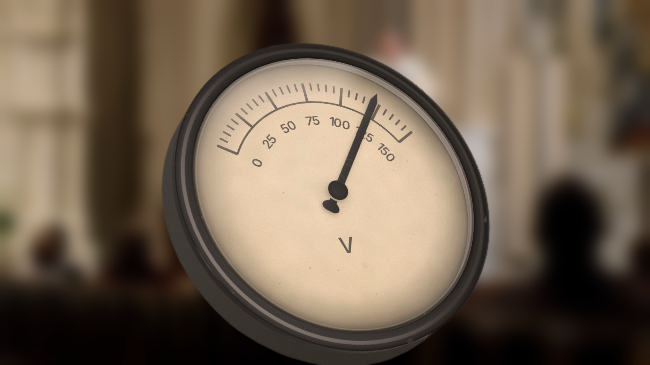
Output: value=120 unit=V
